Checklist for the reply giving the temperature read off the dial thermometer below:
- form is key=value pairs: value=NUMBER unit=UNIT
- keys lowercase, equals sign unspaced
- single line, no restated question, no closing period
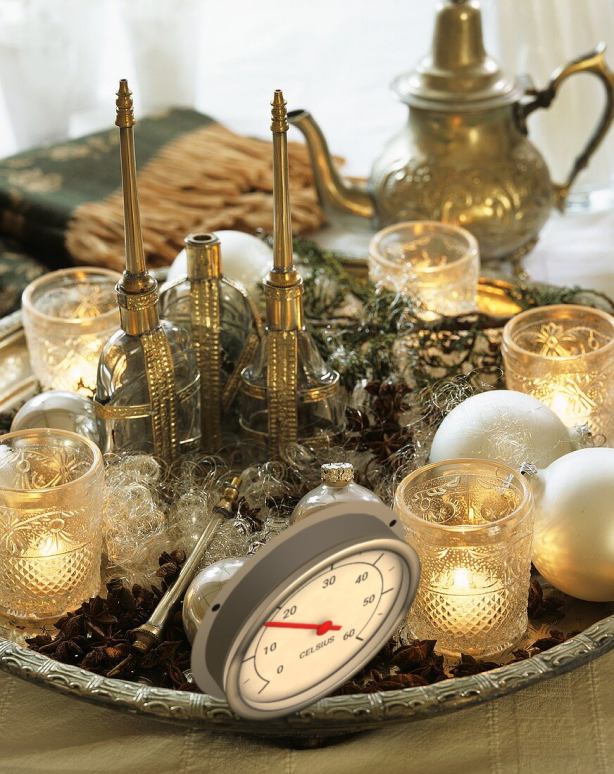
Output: value=17.5 unit=°C
